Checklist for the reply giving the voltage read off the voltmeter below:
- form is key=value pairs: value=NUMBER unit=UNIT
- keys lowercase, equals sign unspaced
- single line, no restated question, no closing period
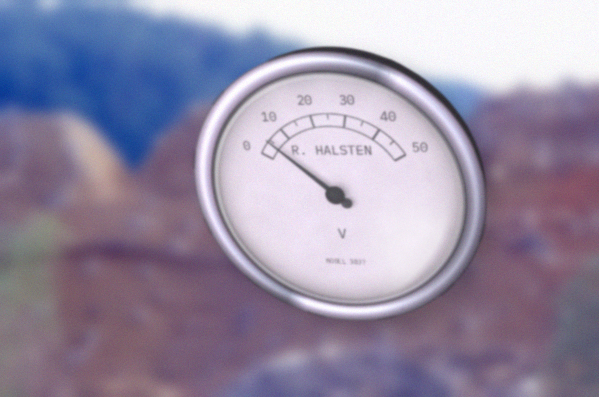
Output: value=5 unit=V
